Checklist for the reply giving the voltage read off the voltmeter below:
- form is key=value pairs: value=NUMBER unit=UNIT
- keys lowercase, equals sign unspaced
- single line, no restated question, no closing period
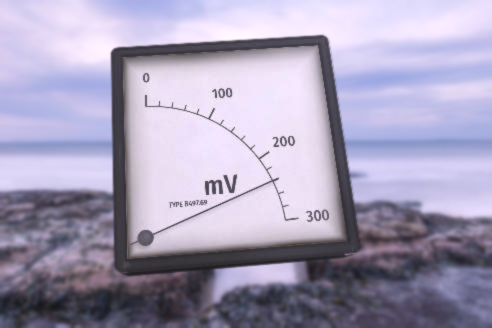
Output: value=240 unit=mV
